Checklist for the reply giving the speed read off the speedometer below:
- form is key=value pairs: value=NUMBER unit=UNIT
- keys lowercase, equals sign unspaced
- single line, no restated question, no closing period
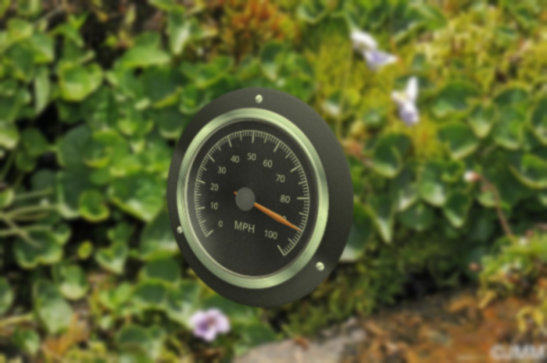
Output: value=90 unit=mph
